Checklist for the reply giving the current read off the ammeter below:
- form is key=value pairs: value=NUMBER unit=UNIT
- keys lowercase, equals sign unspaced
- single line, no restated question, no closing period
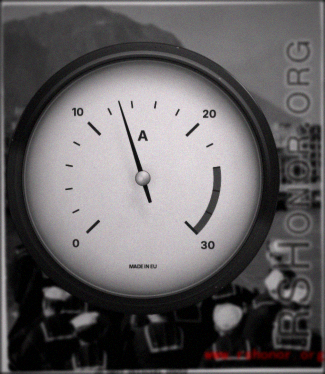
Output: value=13 unit=A
